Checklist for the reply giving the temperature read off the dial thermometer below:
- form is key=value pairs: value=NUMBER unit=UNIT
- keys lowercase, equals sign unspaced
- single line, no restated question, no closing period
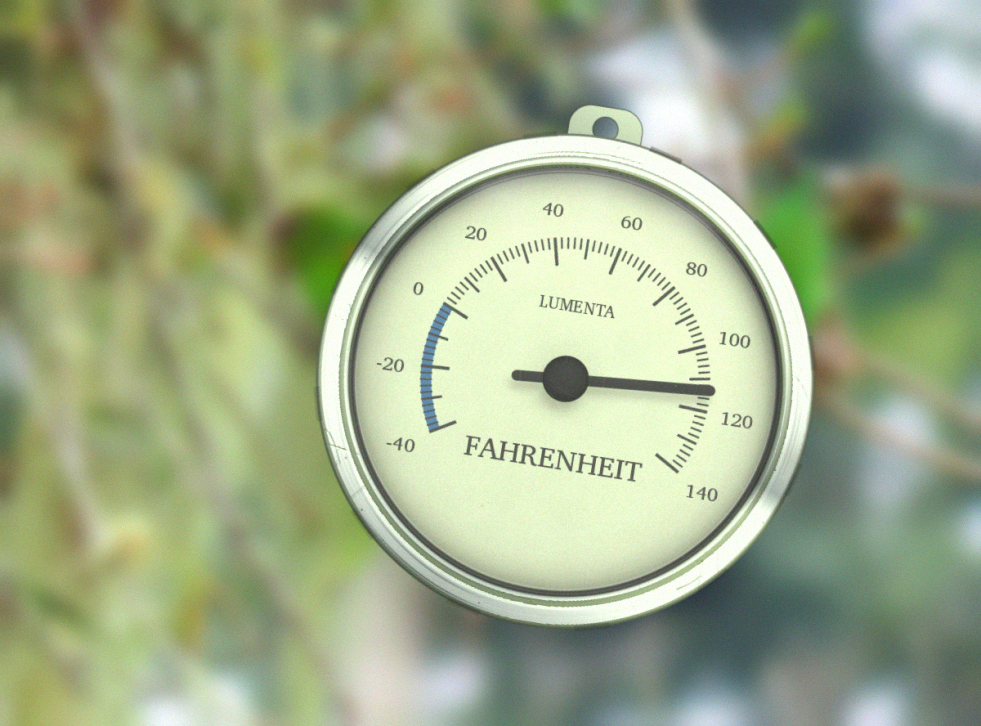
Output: value=114 unit=°F
